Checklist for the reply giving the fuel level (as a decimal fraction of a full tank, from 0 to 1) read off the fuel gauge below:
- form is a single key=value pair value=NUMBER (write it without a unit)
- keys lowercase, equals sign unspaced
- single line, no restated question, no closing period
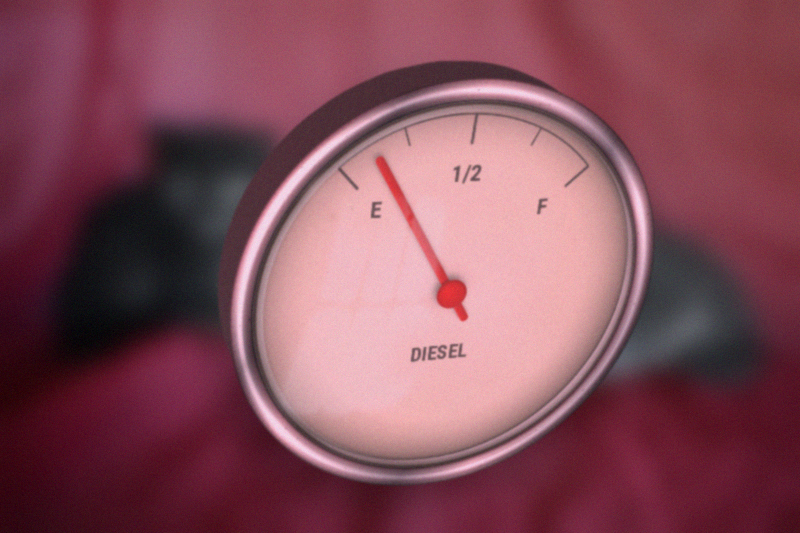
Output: value=0.125
